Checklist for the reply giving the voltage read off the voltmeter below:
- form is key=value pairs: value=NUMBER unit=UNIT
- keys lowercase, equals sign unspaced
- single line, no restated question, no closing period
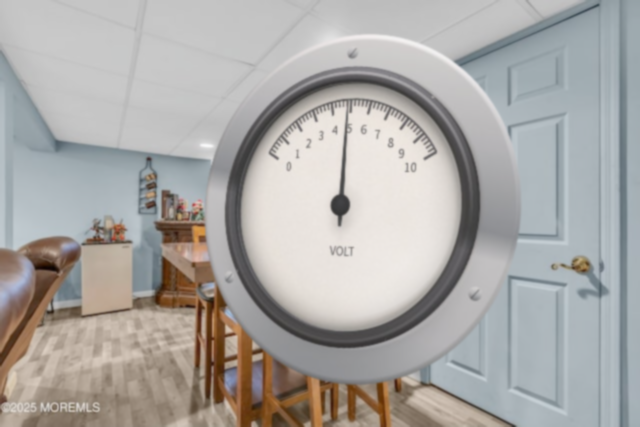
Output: value=5 unit=V
